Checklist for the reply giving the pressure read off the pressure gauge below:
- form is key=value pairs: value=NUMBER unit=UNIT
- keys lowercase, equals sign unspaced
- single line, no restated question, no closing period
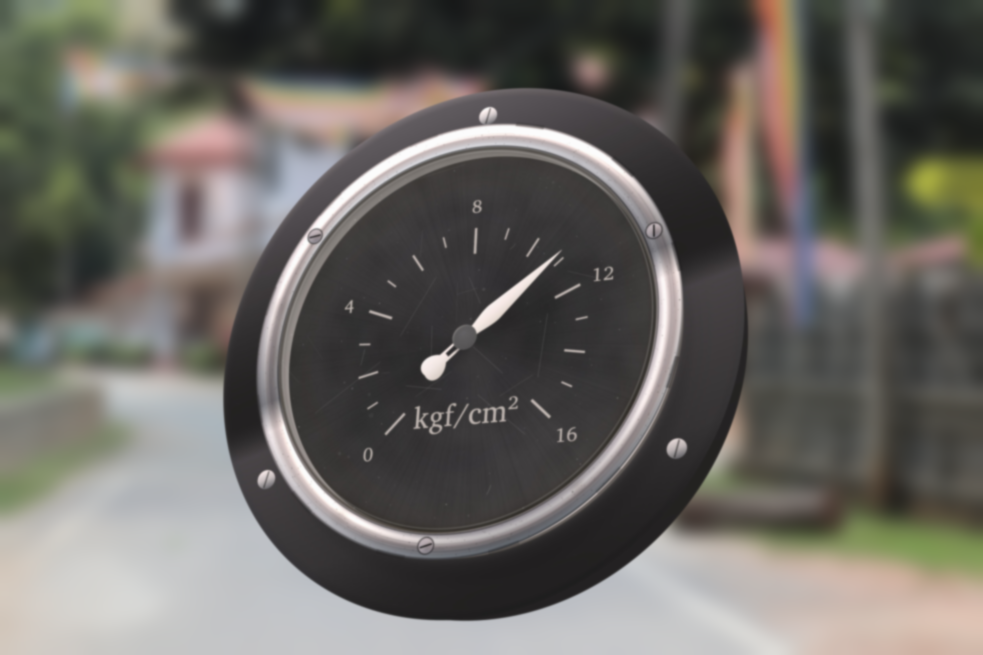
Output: value=11 unit=kg/cm²
